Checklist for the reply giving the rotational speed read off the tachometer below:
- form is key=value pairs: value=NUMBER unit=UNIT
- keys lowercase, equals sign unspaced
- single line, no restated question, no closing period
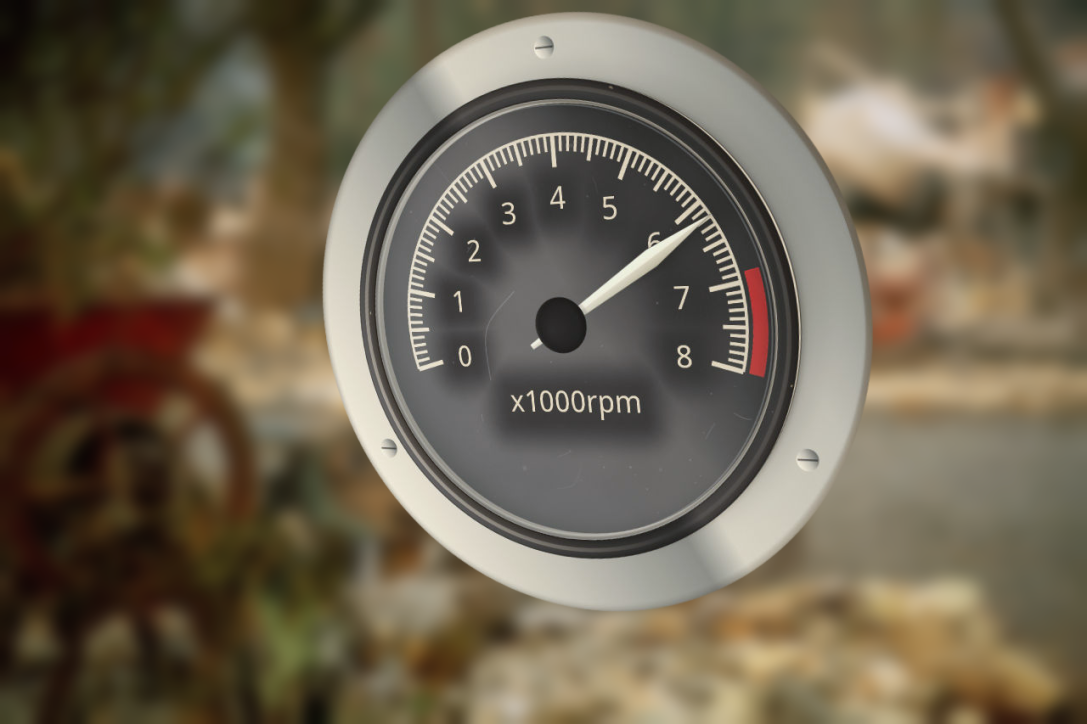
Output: value=6200 unit=rpm
